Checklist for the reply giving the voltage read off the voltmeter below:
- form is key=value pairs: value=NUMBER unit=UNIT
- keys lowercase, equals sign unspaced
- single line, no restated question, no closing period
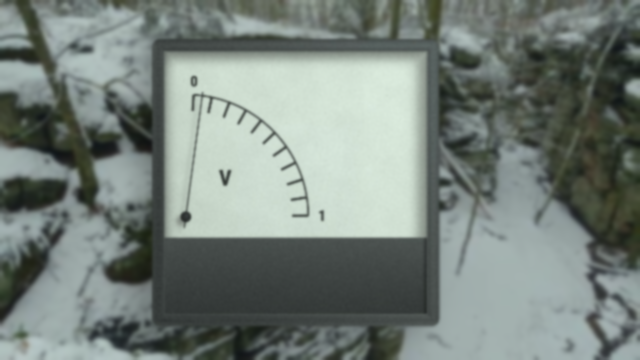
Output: value=0.05 unit=V
